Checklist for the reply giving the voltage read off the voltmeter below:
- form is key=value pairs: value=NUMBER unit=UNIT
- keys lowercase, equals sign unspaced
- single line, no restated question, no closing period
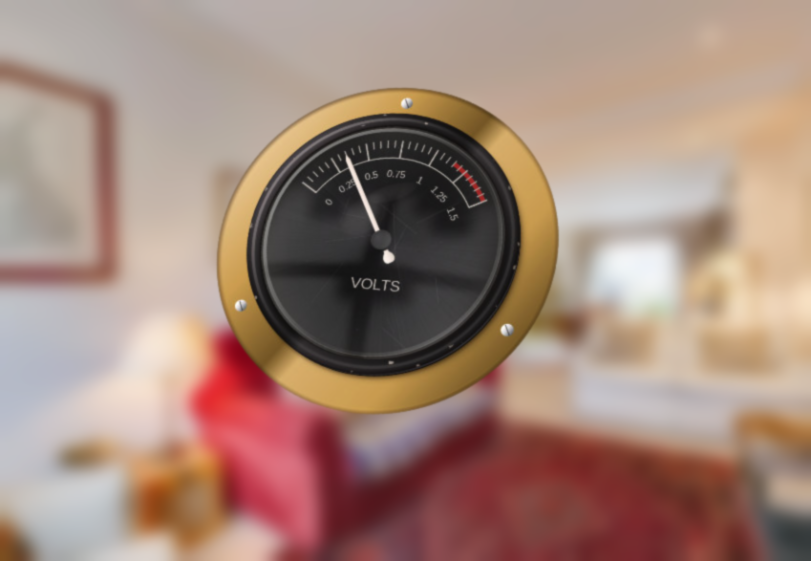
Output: value=0.35 unit=V
